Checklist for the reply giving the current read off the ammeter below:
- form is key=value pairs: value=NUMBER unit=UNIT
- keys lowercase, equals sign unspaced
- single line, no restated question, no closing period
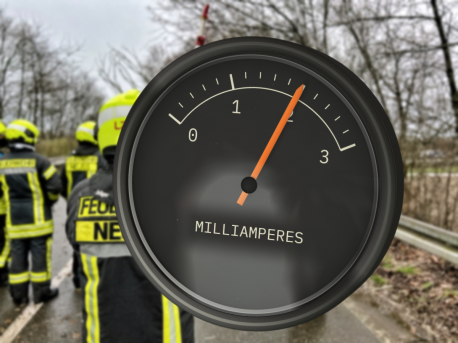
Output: value=2 unit=mA
